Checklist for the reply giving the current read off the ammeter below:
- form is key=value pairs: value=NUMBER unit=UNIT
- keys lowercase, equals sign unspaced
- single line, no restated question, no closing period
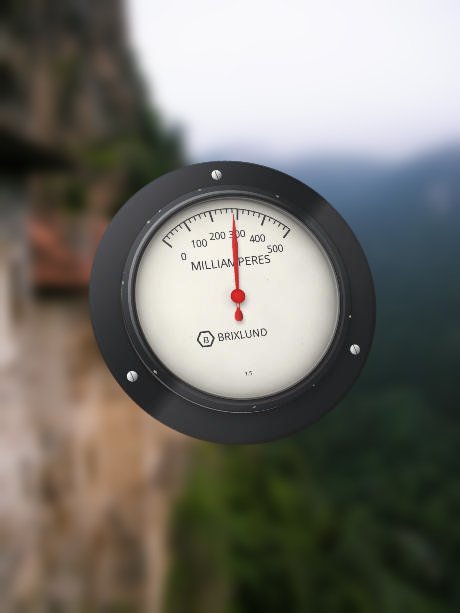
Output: value=280 unit=mA
